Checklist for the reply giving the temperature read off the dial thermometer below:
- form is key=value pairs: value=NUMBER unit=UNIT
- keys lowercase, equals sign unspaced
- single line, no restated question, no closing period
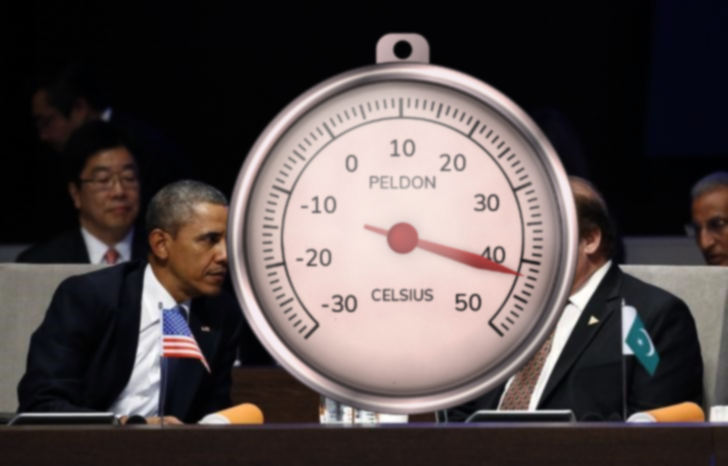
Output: value=42 unit=°C
